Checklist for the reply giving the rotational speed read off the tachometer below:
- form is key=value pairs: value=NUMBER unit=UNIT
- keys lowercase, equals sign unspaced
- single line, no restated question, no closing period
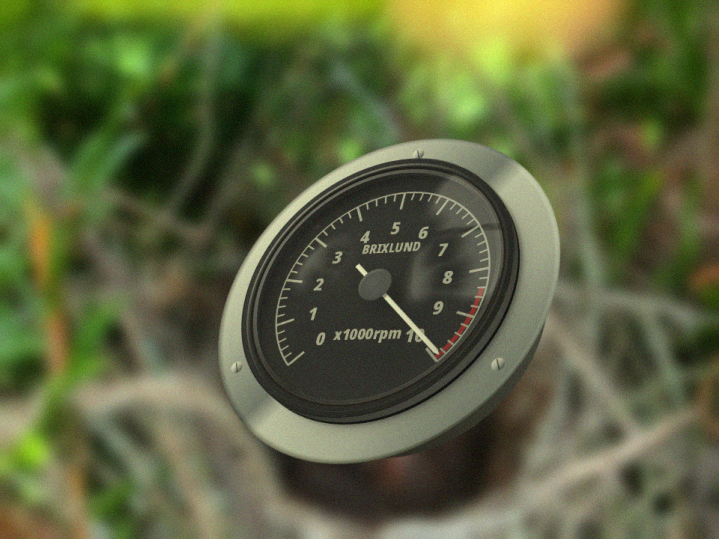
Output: value=9900 unit=rpm
